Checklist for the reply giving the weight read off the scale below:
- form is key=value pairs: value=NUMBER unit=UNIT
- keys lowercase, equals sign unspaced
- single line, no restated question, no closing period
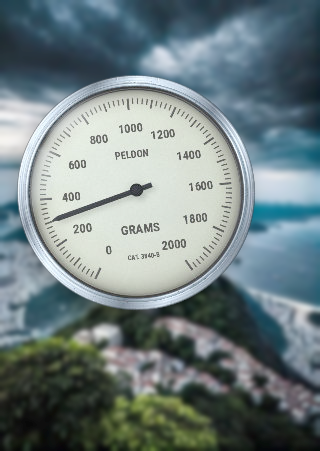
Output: value=300 unit=g
